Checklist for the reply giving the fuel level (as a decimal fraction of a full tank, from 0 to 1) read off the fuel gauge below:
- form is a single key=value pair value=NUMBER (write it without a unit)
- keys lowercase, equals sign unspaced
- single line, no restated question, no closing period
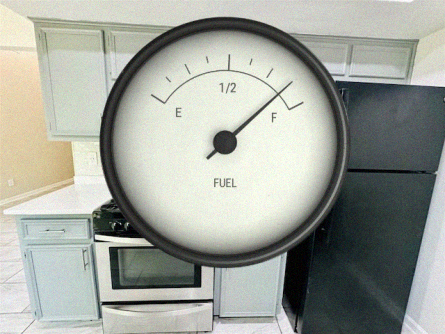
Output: value=0.875
